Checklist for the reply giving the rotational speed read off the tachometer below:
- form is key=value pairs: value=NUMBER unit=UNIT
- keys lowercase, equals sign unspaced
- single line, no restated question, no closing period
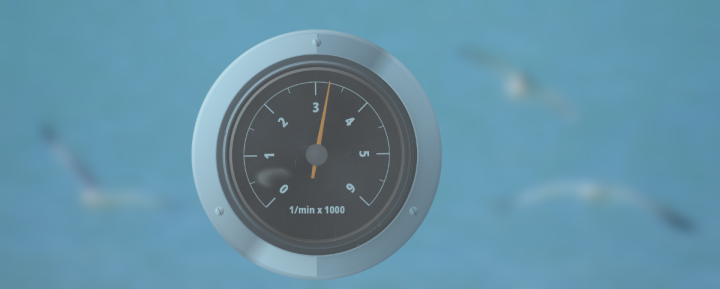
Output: value=3250 unit=rpm
